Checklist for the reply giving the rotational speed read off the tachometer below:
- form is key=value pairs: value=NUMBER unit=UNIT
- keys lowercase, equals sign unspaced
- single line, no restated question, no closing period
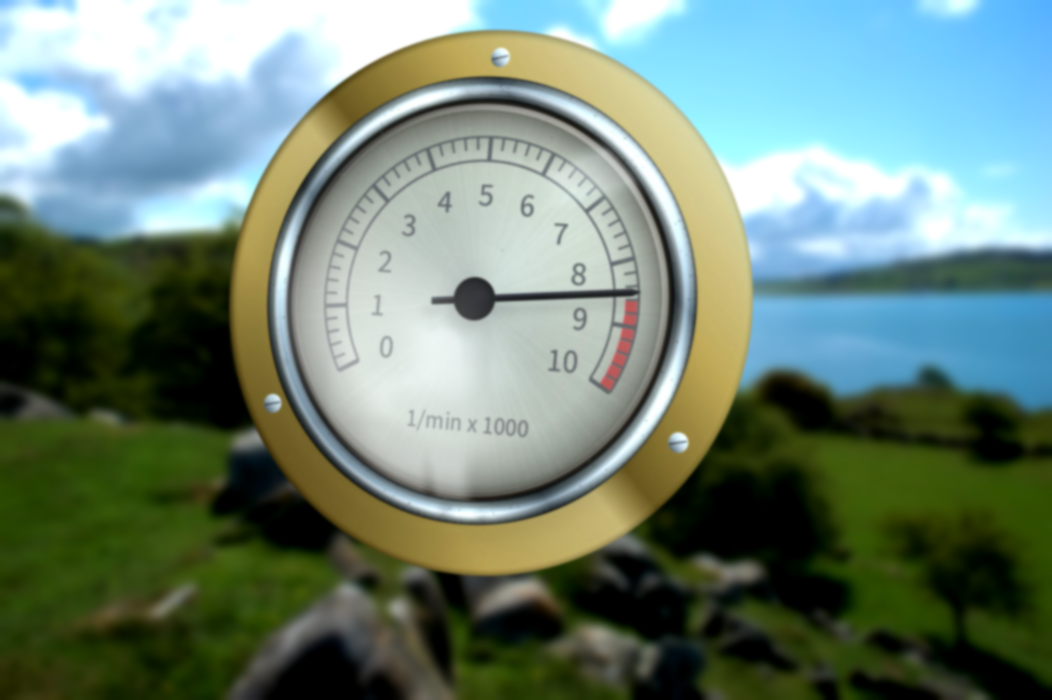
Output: value=8500 unit=rpm
